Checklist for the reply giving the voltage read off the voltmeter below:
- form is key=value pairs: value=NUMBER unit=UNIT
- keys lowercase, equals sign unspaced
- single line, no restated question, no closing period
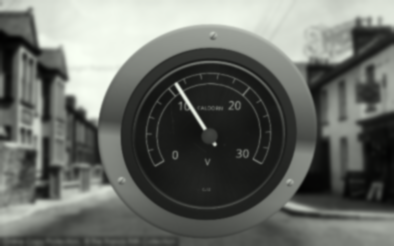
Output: value=11 unit=V
